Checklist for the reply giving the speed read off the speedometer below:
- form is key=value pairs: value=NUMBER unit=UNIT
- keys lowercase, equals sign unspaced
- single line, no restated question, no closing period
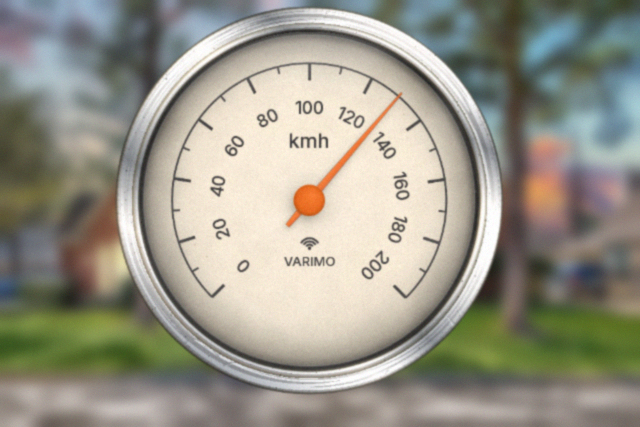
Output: value=130 unit=km/h
